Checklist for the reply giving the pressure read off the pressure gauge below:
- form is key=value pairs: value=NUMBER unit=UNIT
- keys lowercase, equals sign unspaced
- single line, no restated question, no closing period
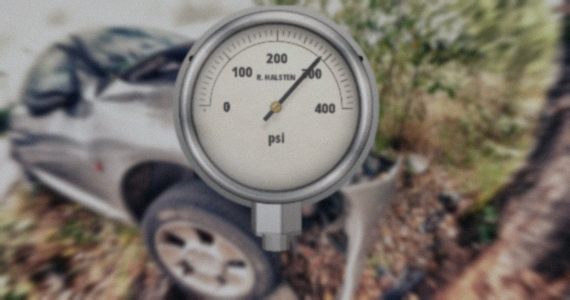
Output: value=290 unit=psi
